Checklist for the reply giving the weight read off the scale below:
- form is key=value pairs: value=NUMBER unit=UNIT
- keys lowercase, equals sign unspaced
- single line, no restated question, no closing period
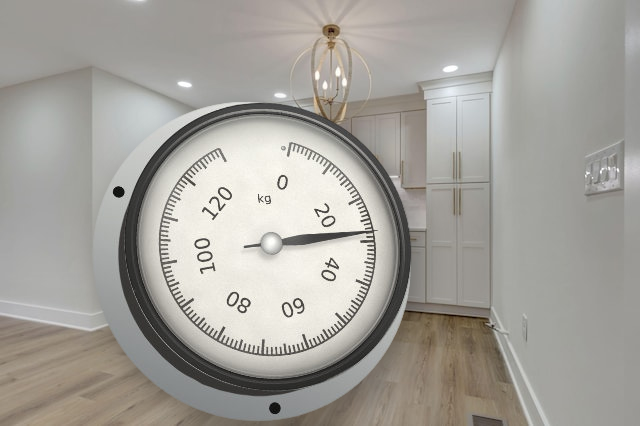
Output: value=28 unit=kg
